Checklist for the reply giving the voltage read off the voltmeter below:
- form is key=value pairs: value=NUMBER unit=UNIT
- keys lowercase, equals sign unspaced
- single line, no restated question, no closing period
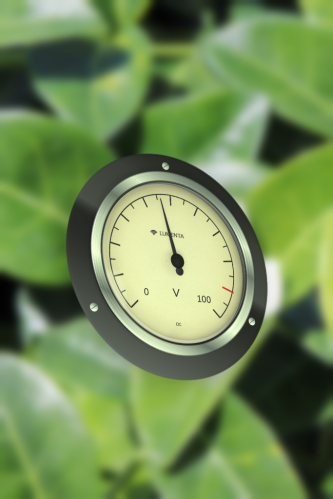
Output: value=45 unit=V
